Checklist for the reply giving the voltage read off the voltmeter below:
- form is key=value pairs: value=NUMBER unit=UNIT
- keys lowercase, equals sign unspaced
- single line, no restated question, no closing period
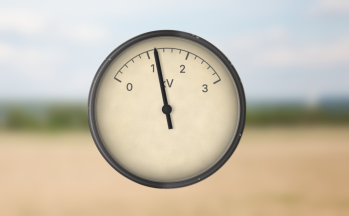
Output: value=1.2 unit=kV
